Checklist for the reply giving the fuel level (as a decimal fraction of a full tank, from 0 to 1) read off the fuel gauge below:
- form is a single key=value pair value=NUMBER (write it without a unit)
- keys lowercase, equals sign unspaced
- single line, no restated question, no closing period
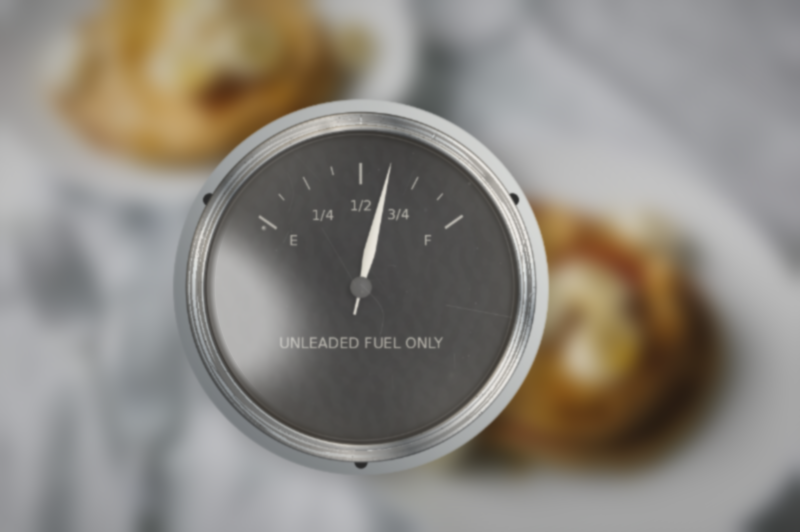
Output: value=0.625
